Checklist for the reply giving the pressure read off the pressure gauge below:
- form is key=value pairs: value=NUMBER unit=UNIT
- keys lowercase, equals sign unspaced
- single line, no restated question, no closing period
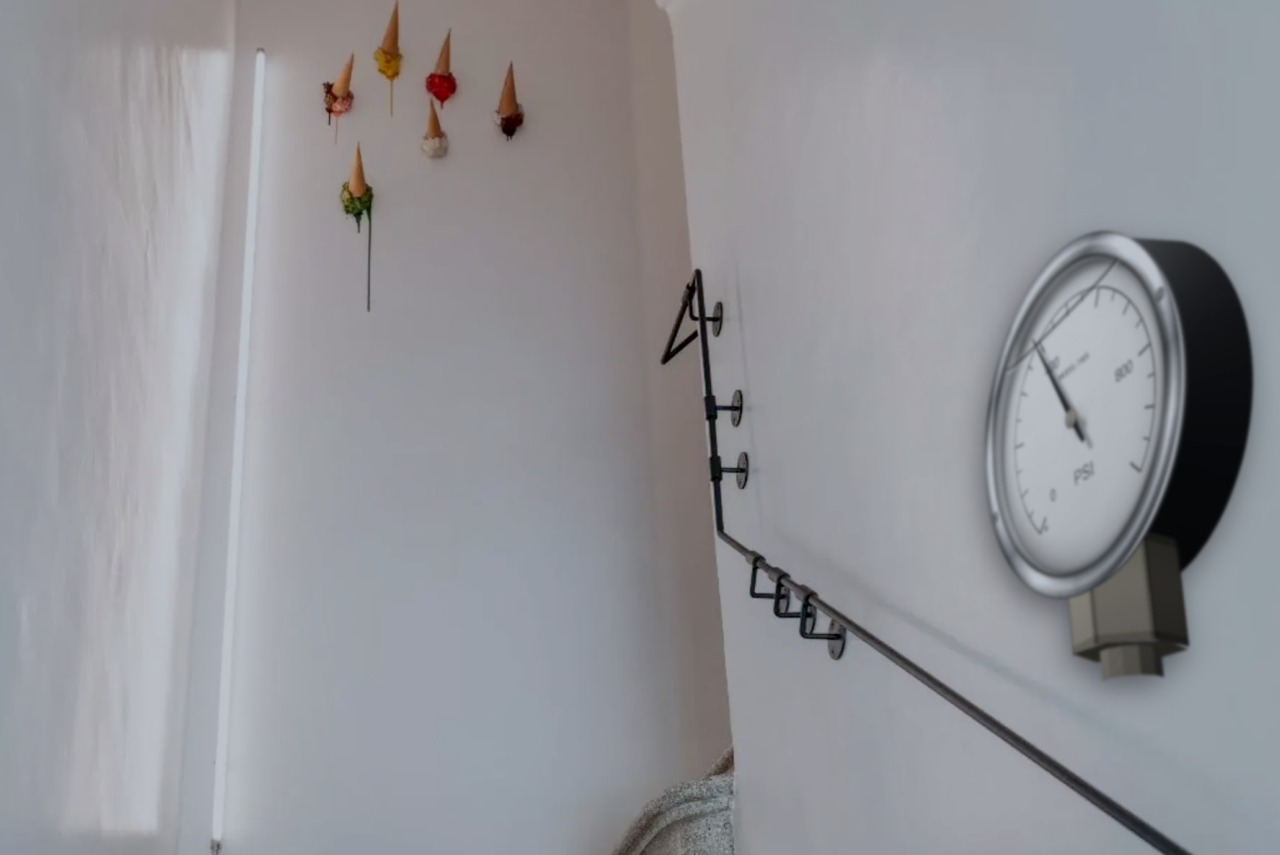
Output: value=400 unit=psi
